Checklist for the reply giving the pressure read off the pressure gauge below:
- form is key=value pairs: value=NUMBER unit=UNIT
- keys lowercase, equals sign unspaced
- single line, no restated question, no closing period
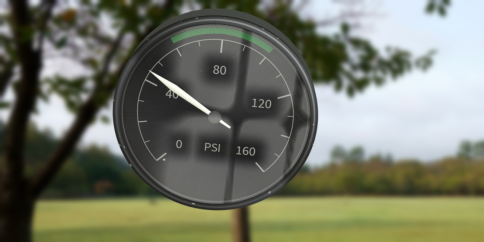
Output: value=45 unit=psi
